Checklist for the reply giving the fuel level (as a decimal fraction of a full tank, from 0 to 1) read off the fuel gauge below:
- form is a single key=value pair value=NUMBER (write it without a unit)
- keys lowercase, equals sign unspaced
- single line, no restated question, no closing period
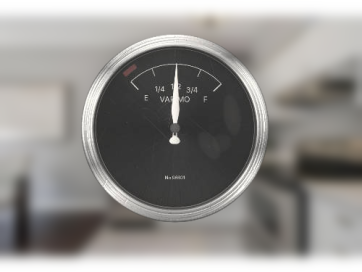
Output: value=0.5
